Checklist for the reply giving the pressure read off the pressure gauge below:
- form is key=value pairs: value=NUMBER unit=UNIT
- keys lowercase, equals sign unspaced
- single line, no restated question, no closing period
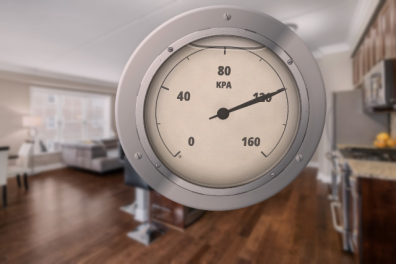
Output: value=120 unit=kPa
